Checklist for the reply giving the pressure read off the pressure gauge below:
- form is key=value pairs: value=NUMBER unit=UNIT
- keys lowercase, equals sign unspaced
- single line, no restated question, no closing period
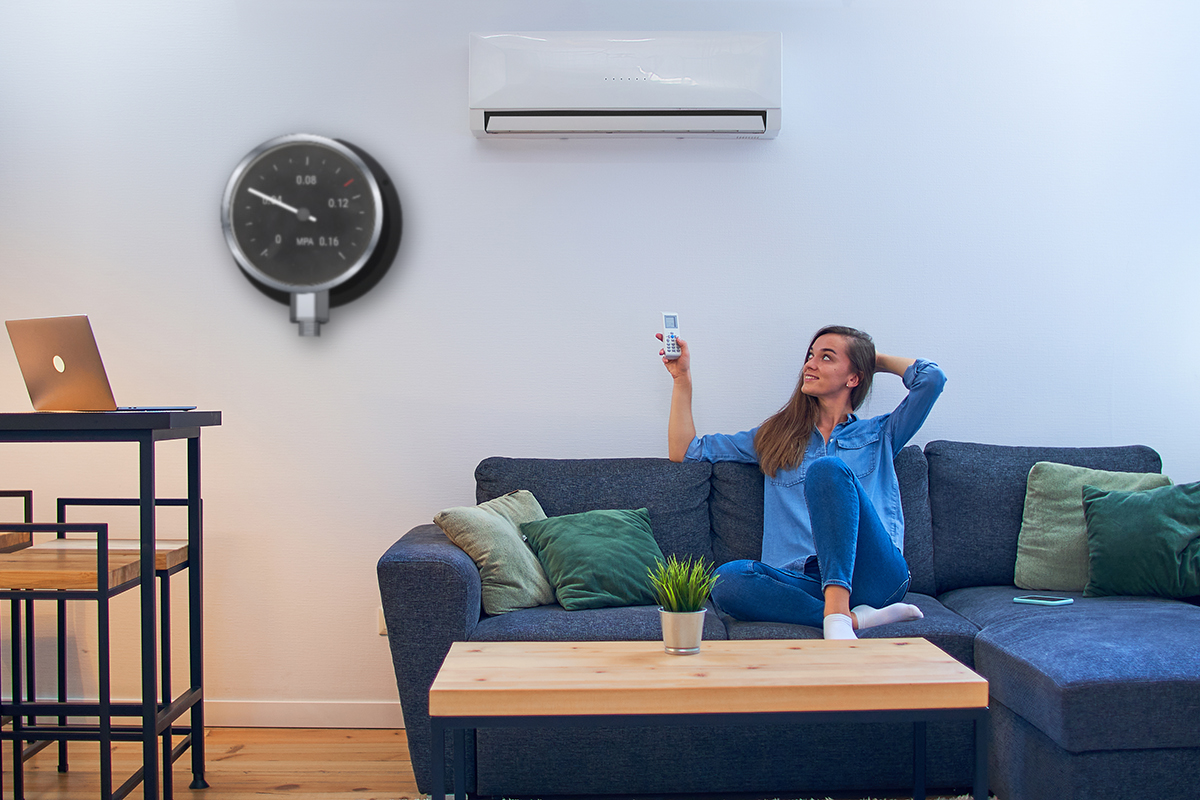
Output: value=0.04 unit=MPa
